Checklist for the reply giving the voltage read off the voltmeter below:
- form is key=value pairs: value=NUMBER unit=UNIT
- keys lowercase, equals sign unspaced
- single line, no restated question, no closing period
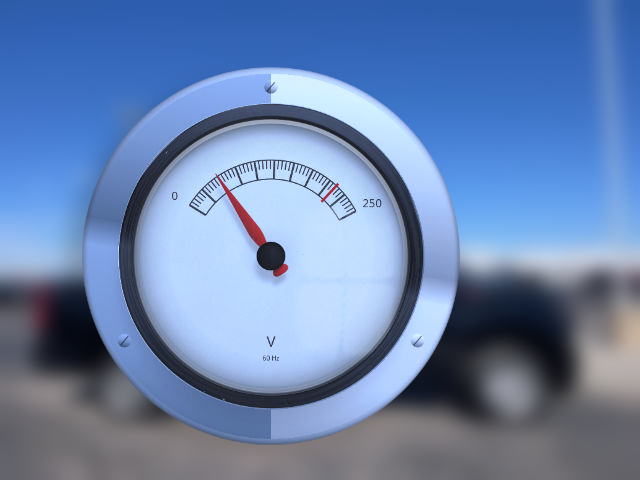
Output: value=50 unit=V
